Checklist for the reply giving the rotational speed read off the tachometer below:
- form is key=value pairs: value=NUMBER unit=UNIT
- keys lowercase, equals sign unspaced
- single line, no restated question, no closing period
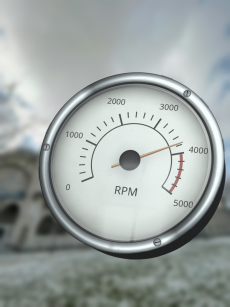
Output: value=3800 unit=rpm
